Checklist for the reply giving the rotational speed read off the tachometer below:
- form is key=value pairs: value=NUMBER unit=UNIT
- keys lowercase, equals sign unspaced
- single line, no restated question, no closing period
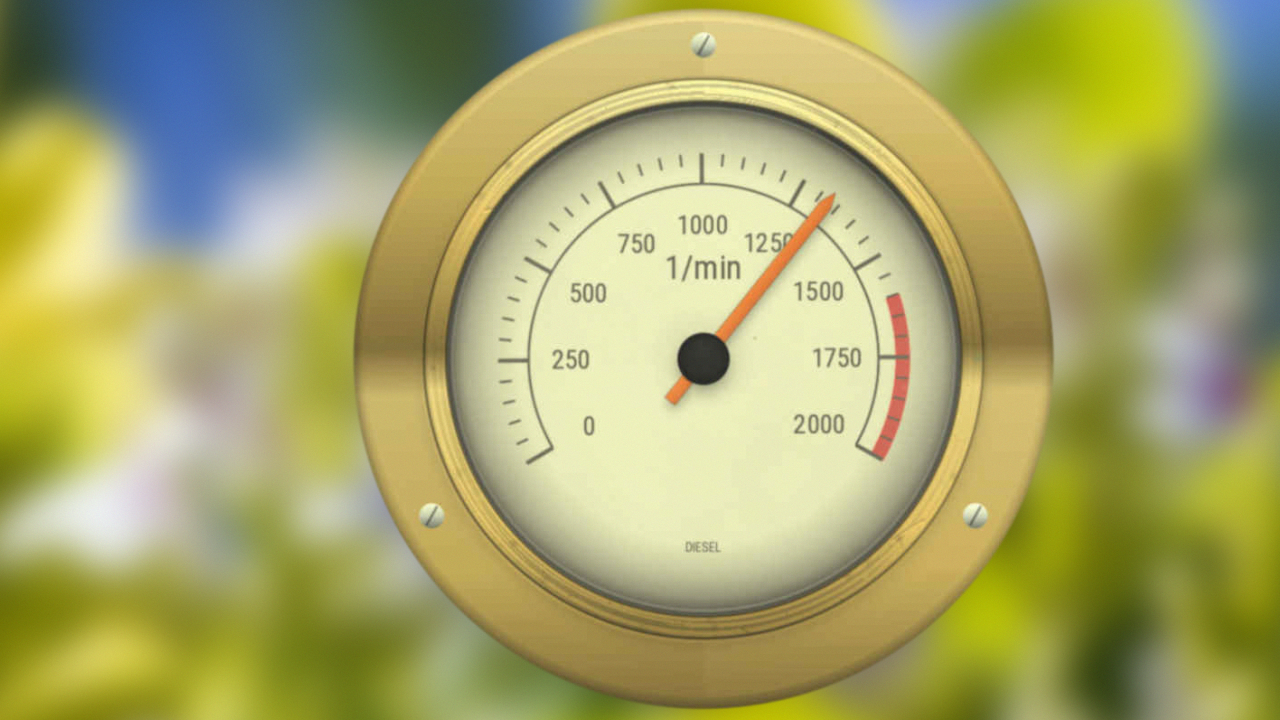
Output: value=1325 unit=rpm
